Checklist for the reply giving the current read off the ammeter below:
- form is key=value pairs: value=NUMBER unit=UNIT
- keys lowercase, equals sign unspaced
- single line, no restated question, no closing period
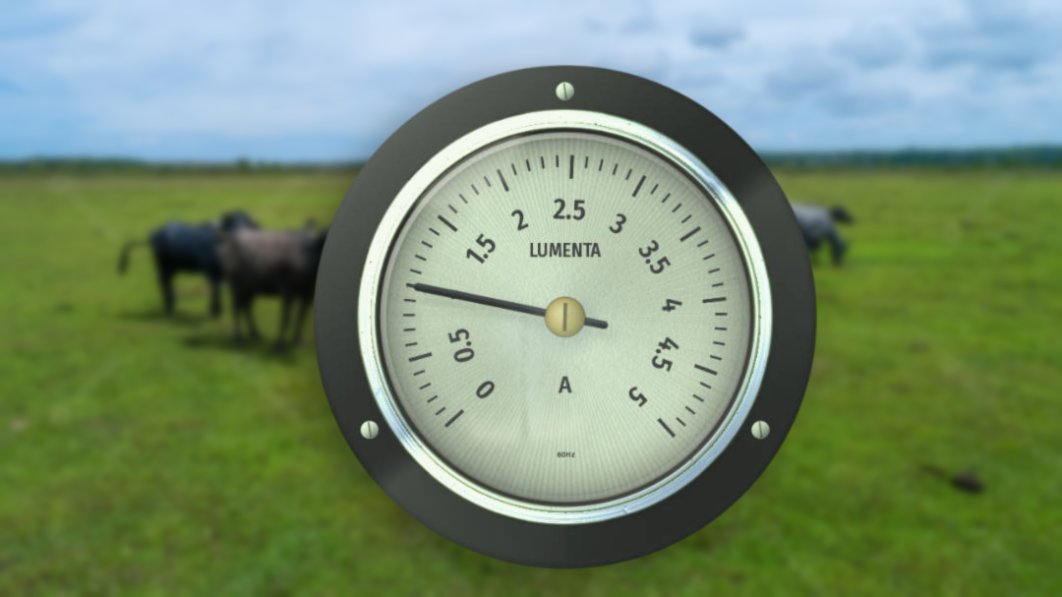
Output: value=1 unit=A
